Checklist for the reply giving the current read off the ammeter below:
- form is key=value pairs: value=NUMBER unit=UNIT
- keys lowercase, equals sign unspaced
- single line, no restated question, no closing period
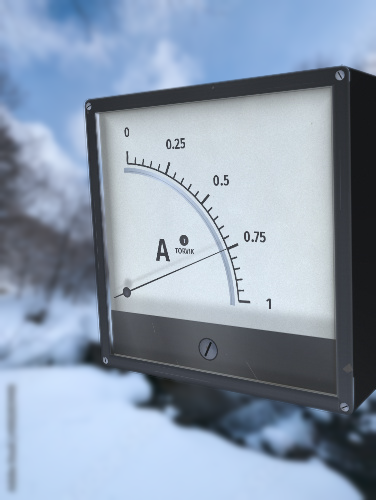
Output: value=0.75 unit=A
